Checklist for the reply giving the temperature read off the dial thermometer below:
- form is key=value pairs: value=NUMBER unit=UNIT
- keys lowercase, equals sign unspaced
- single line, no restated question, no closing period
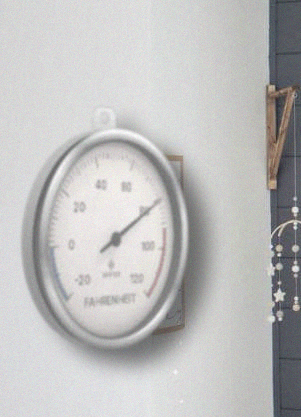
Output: value=80 unit=°F
